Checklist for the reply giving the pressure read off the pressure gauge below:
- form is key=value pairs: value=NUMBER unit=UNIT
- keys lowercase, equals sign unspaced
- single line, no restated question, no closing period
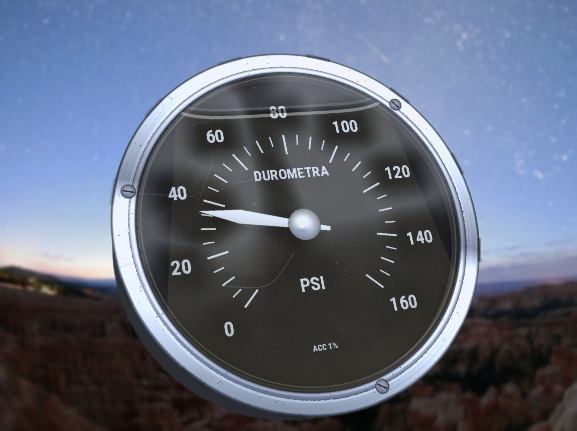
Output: value=35 unit=psi
